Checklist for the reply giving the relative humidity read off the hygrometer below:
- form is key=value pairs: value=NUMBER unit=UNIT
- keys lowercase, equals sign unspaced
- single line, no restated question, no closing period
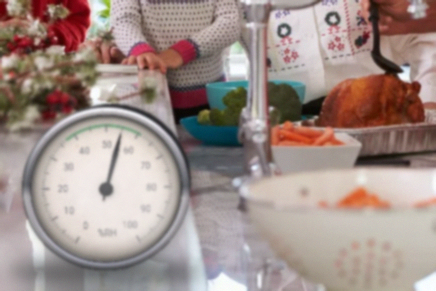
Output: value=55 unit=%
